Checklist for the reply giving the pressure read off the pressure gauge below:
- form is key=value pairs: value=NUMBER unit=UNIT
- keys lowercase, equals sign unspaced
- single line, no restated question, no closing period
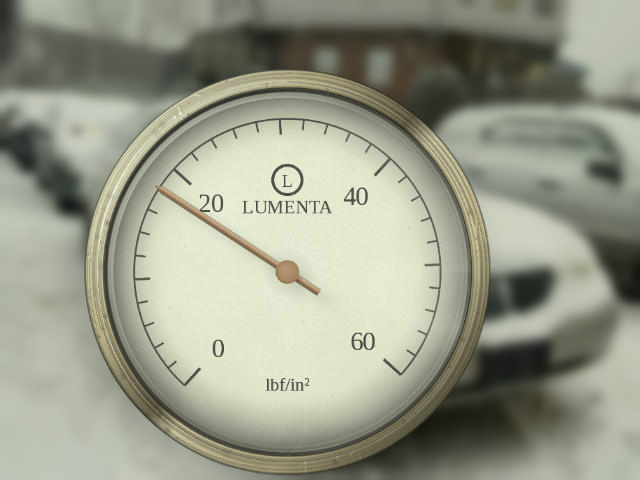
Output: value=18 unit=psi
